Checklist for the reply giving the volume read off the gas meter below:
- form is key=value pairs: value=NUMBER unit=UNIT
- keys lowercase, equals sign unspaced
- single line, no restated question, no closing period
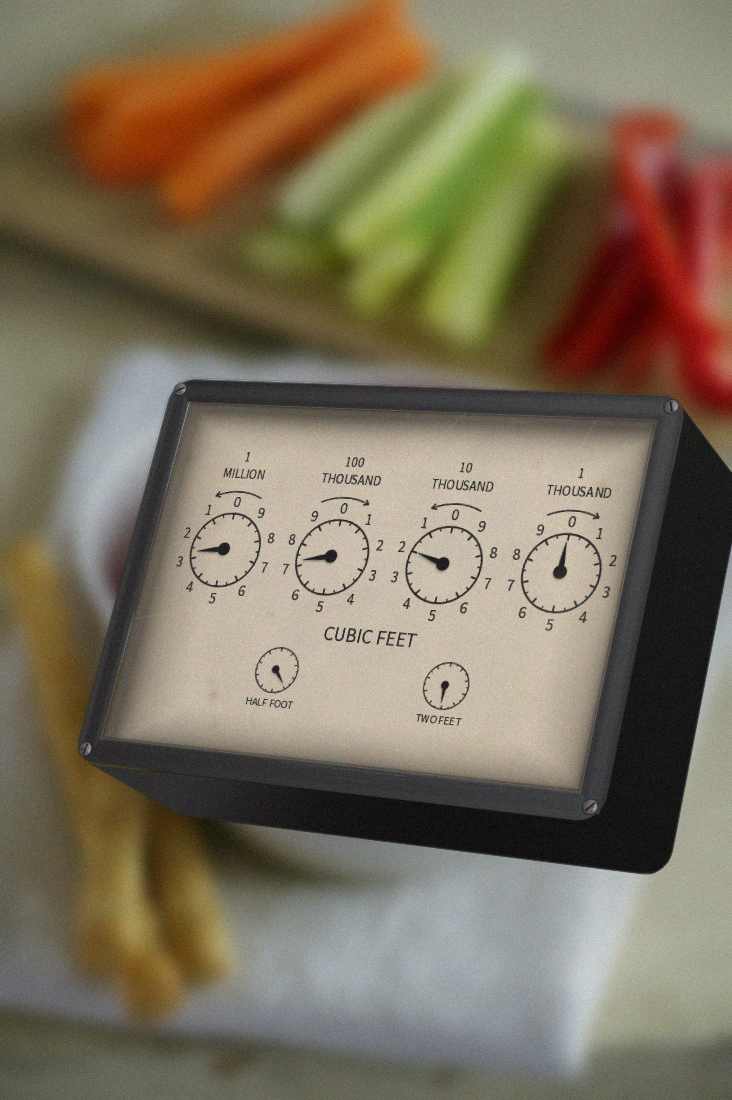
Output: value=272000 unit=ft³
